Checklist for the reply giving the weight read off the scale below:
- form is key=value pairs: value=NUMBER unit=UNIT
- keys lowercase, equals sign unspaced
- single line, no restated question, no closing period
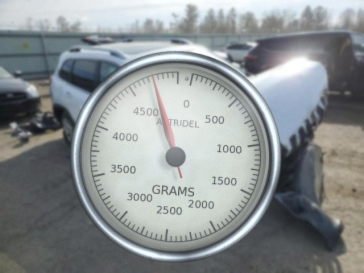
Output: value=4750 unit=g
